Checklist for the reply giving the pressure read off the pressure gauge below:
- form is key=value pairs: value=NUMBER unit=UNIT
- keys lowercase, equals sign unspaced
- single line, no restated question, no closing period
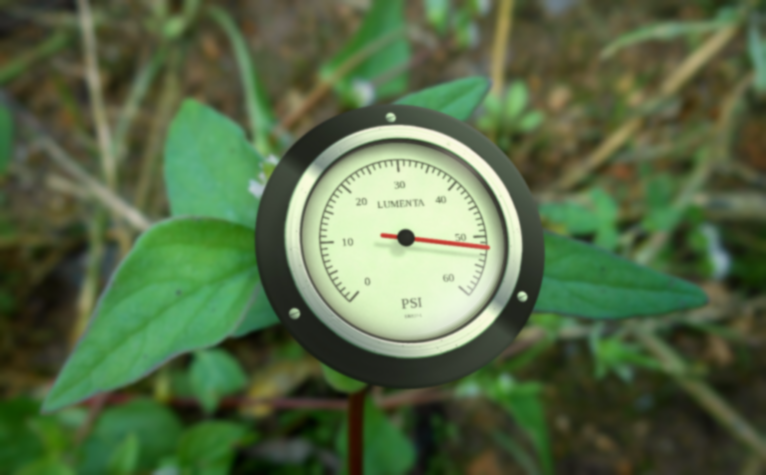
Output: value=52 unit=psi
